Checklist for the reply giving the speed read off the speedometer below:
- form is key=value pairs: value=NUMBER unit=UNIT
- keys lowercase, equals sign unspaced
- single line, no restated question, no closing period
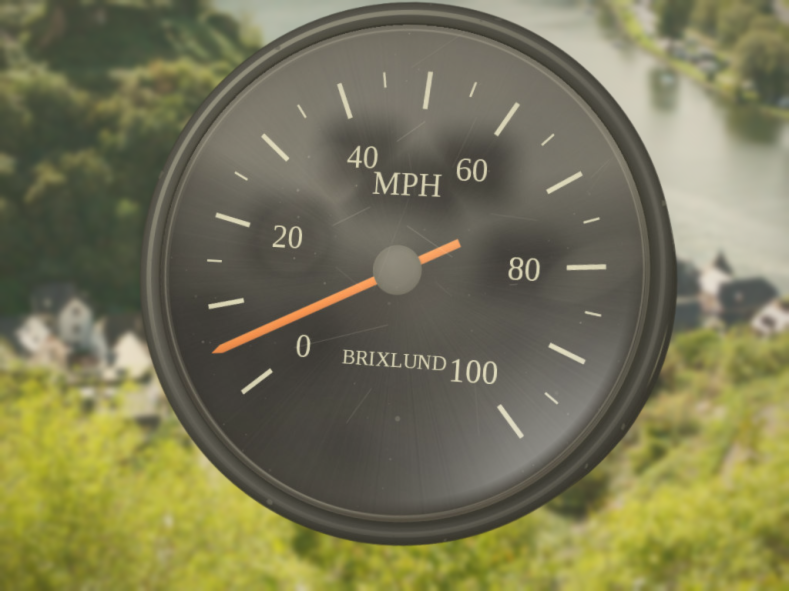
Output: value=5 unit=mph
